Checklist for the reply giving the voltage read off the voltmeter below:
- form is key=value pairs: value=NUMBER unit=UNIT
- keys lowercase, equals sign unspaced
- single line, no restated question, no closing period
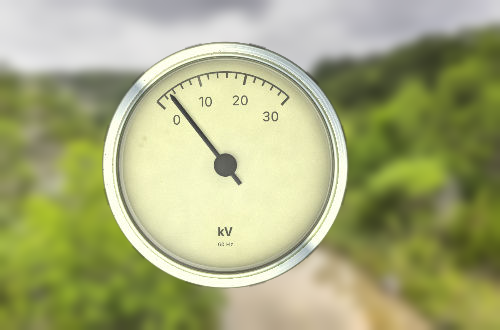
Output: value=3 unit=kV
